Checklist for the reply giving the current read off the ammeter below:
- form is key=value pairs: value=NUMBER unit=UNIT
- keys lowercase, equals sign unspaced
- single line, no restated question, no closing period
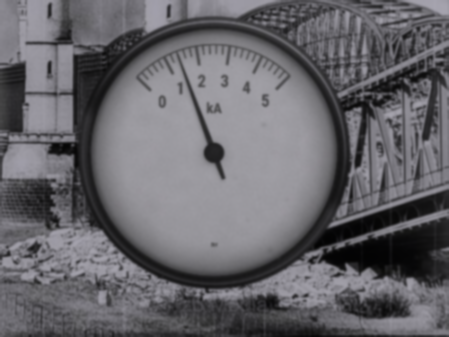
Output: value=1.4 unit=kA
